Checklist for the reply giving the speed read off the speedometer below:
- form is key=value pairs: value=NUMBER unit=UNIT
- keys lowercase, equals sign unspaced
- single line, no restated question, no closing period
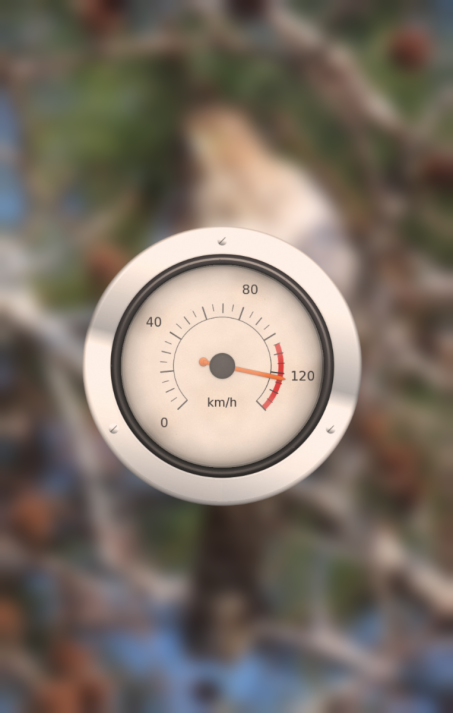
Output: value=122.5 unit=km/h
